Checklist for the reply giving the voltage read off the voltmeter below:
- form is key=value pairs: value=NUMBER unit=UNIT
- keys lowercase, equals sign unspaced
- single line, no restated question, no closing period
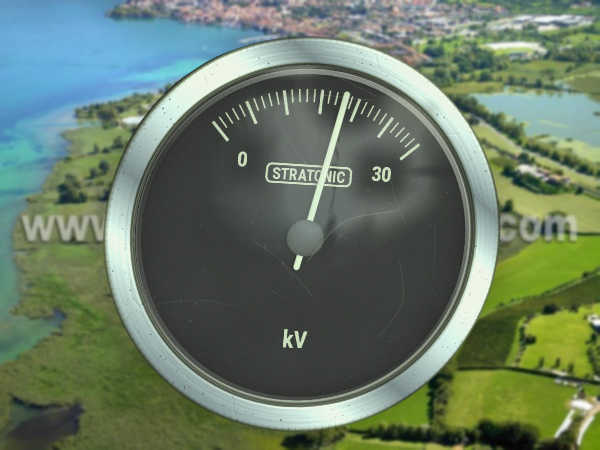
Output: value=18 unit=kV
